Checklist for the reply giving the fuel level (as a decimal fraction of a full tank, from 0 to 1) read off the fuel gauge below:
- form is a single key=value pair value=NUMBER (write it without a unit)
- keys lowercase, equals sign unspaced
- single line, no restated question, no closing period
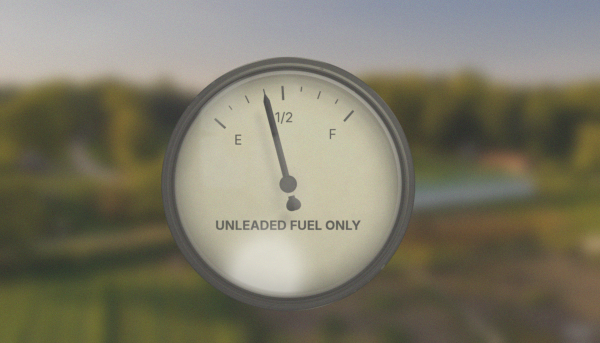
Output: value=0.375
